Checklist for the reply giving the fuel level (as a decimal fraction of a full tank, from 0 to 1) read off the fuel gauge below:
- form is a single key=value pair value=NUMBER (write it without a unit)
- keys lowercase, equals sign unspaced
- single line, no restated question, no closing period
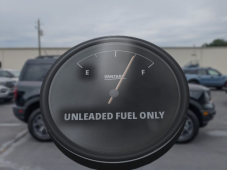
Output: value=0.75
